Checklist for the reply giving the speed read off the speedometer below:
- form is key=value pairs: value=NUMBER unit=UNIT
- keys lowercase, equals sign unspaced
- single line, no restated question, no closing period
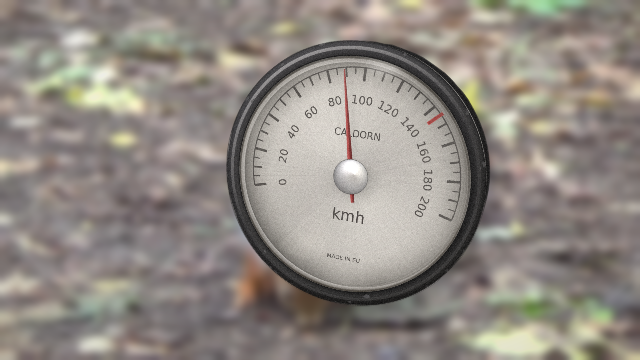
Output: value=90 unit=km/h
